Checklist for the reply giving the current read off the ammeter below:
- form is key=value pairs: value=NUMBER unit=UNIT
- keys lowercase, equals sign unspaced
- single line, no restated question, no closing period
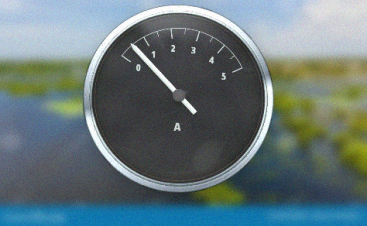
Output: value=0.5 unit=A
